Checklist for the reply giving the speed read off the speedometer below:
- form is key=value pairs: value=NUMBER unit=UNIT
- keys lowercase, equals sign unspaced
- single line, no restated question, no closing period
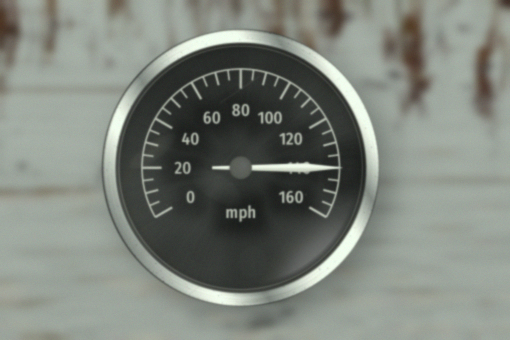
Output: value=140 unit=mph
